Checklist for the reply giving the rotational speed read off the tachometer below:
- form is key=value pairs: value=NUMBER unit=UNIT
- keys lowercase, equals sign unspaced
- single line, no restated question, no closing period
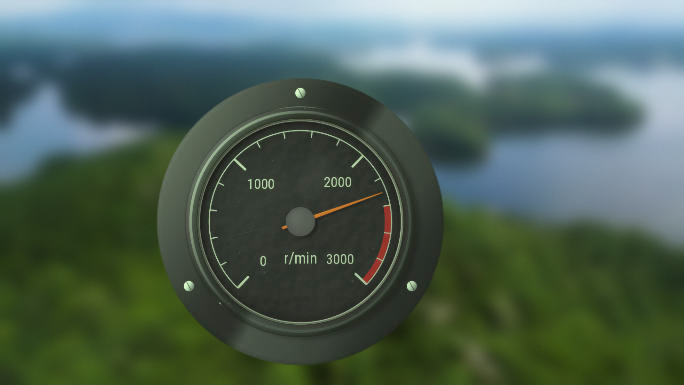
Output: value=2300 unit=rpm
